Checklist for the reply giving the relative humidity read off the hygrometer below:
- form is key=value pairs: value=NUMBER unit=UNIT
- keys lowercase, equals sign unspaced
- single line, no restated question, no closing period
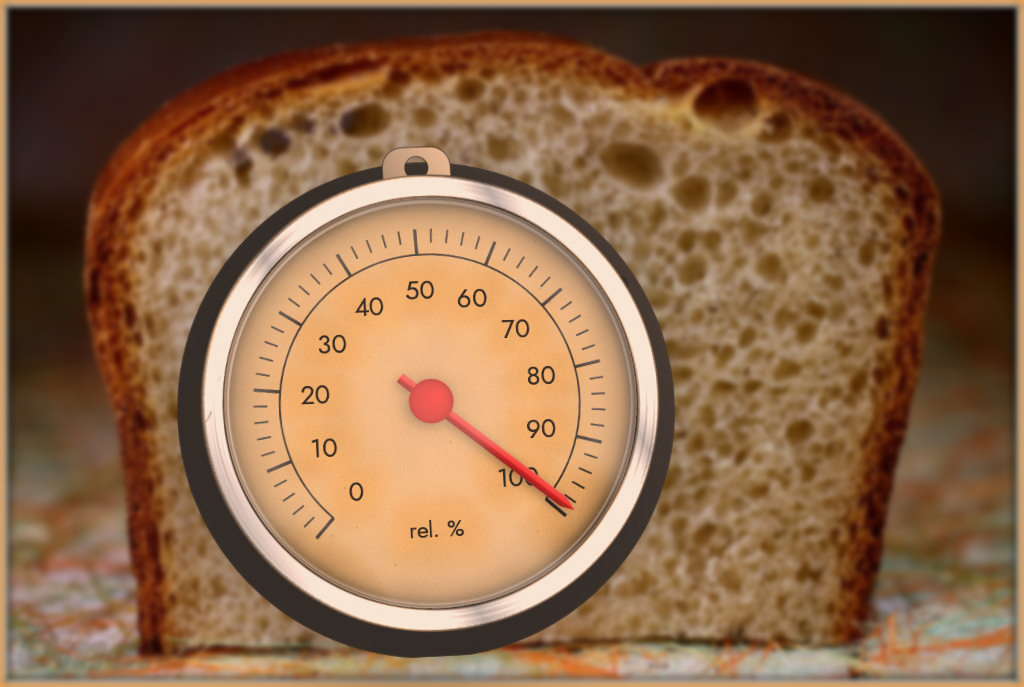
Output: value=99 unit=%
